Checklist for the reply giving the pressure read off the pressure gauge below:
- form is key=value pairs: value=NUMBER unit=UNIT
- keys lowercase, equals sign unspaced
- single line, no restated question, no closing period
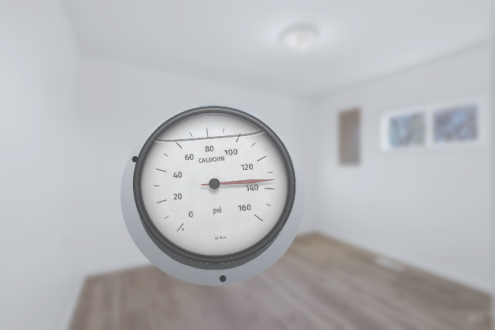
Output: value=135 unit=psi
